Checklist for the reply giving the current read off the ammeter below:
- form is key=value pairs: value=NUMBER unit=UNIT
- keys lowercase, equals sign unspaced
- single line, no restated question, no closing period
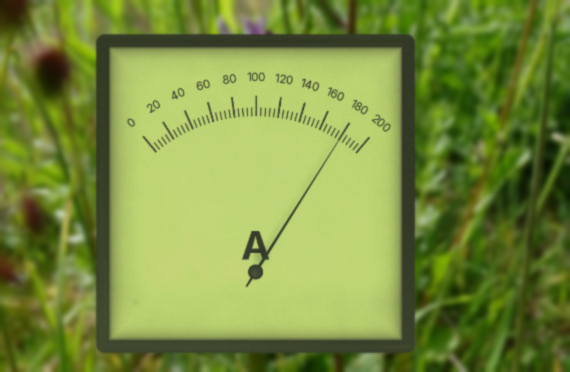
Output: value=180 unit=A
